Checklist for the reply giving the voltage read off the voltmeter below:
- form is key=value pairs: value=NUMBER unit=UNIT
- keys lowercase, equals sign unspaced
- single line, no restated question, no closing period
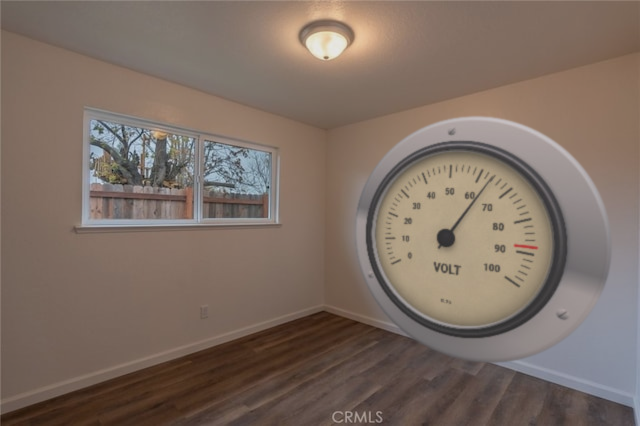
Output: value=64 unit=V
